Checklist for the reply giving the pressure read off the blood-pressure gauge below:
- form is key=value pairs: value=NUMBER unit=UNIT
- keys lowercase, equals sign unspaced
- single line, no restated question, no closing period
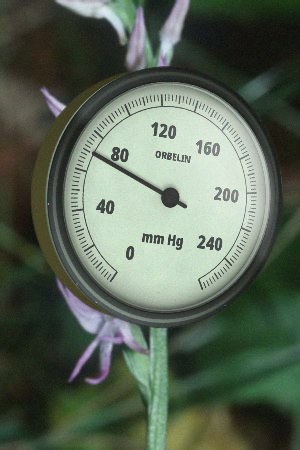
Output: value=70 unit=mmHg
